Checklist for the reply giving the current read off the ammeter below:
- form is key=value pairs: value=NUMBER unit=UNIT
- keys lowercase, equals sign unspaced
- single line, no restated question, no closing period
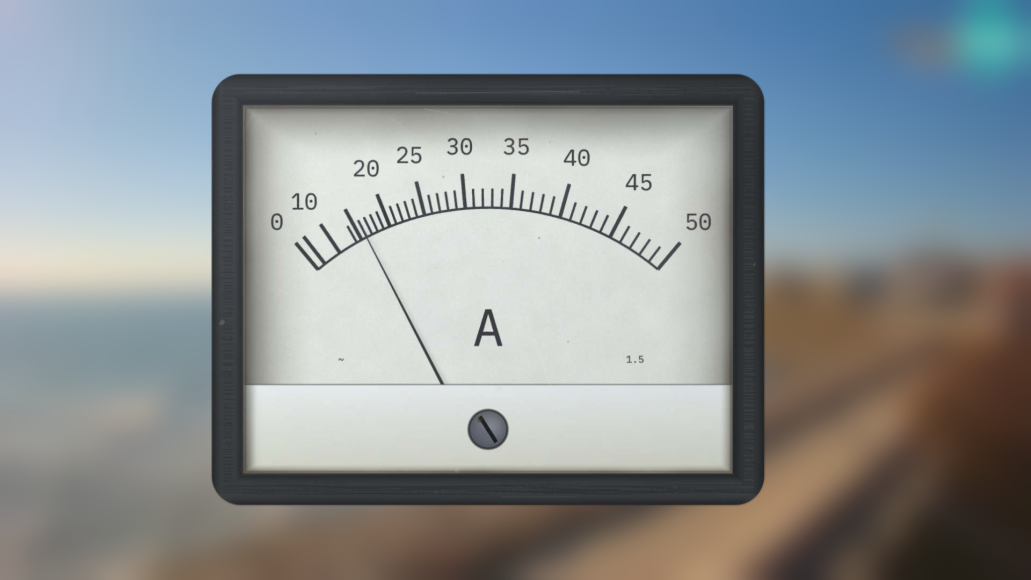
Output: value=16 unit=A
